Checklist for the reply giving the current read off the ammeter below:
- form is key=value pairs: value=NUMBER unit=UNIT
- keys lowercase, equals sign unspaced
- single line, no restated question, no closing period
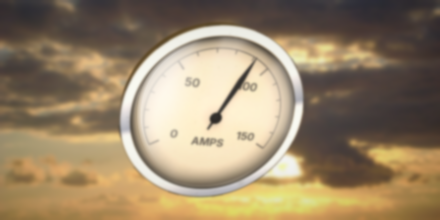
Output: value=90 unit=A
